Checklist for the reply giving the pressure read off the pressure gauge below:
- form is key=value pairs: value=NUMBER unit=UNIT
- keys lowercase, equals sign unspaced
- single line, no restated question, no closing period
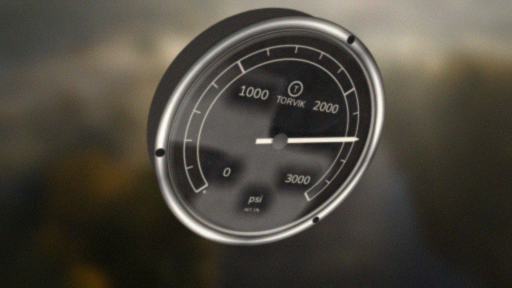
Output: value=2400 unit=psi
